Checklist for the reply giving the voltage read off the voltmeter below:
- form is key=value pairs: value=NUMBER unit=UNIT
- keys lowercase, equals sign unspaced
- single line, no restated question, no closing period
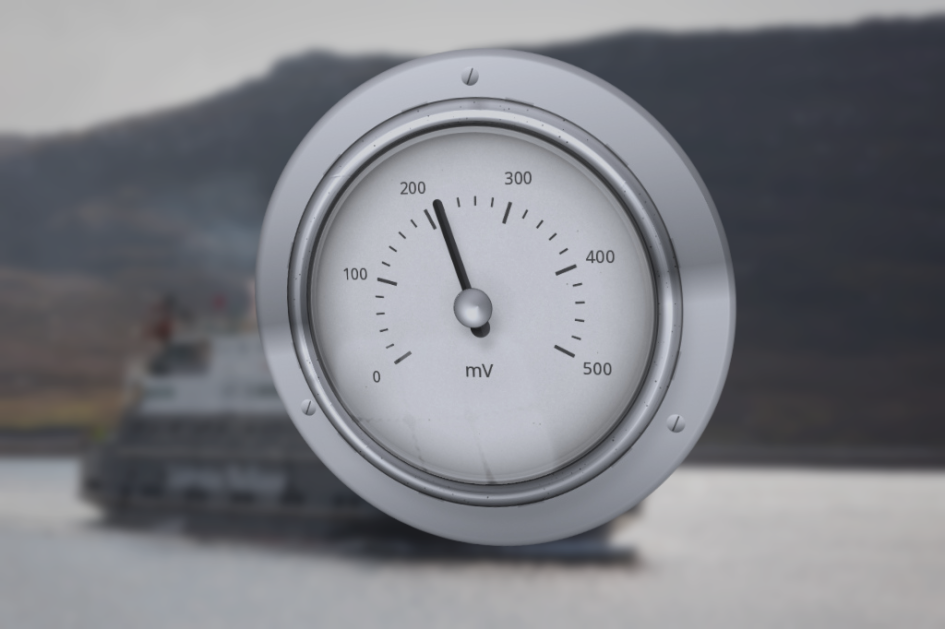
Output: value=220 unit=mV
